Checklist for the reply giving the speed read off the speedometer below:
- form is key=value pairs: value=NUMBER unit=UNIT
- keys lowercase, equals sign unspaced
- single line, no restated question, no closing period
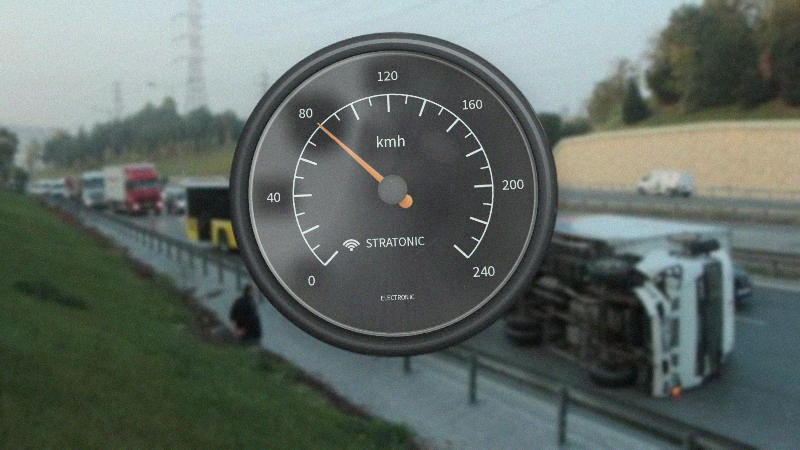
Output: value=80 unit=km/h
